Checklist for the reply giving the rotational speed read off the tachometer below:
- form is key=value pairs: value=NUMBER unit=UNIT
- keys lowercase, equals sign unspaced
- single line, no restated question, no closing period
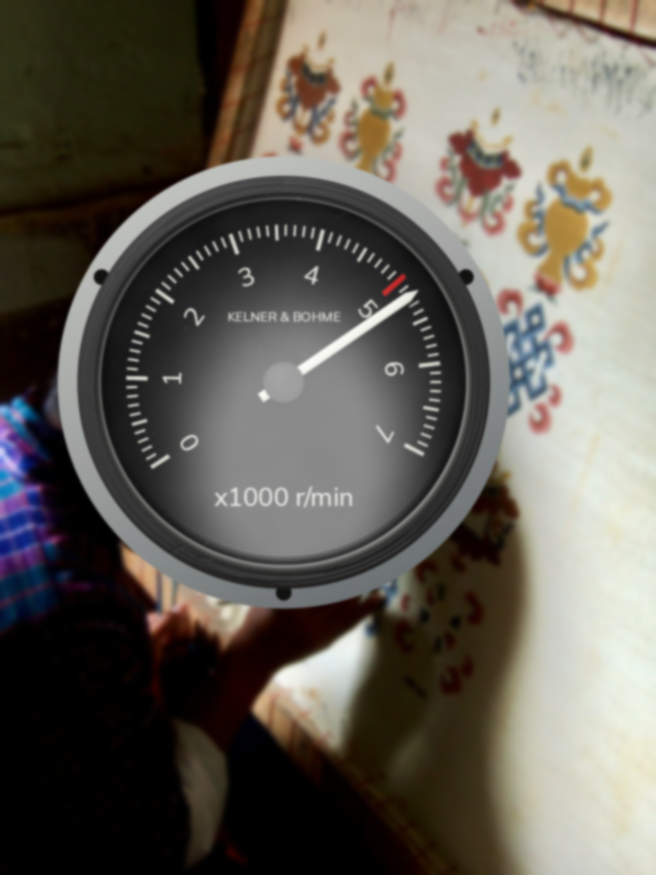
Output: value=5200 unit=rpm
